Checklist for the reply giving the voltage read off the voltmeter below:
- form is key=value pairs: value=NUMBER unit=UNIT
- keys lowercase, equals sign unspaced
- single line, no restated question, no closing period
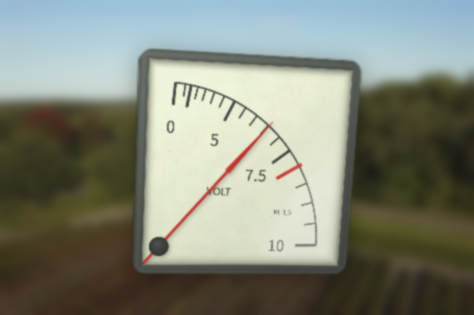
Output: value=6.5 unit=V
